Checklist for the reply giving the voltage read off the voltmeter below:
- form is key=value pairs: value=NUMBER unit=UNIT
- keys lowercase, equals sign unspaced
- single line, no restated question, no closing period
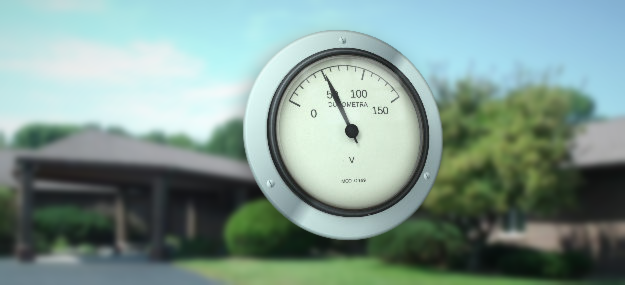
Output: value=50 unit=V
